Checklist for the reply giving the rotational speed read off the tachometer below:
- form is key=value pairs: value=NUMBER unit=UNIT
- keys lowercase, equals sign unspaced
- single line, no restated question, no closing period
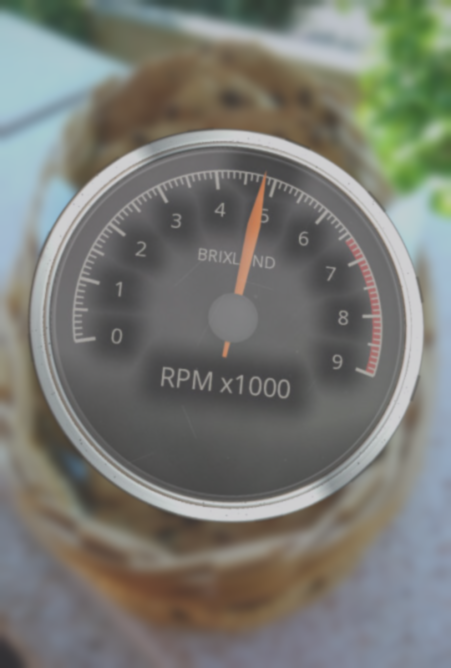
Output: value=4800 unit=rpm
